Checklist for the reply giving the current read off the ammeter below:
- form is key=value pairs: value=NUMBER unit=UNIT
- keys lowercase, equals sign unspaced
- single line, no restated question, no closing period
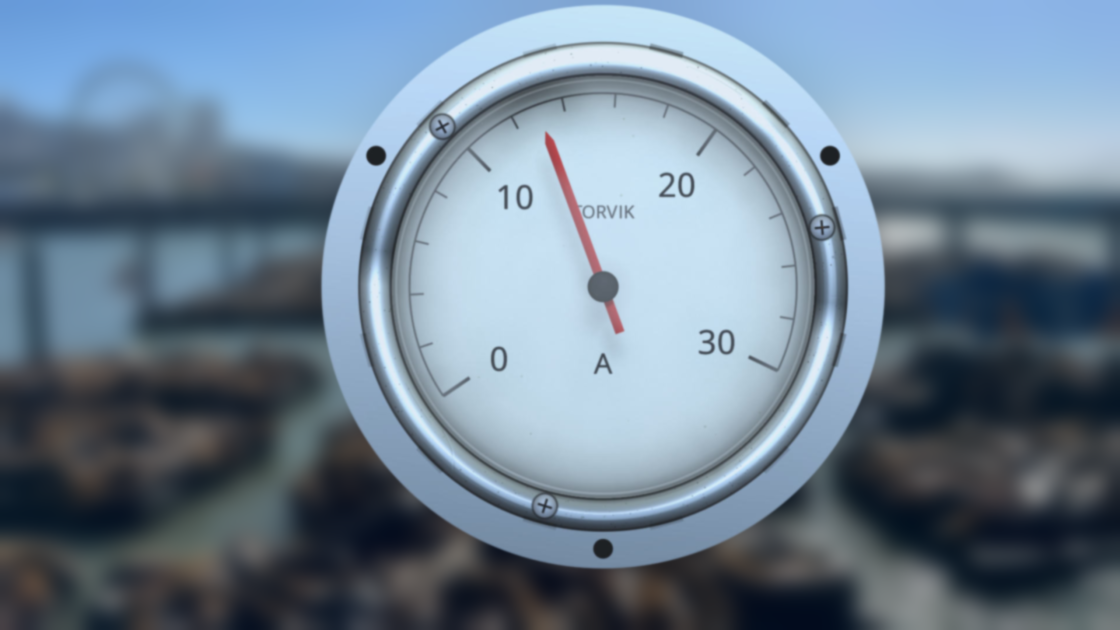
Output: value=13 unit=A
